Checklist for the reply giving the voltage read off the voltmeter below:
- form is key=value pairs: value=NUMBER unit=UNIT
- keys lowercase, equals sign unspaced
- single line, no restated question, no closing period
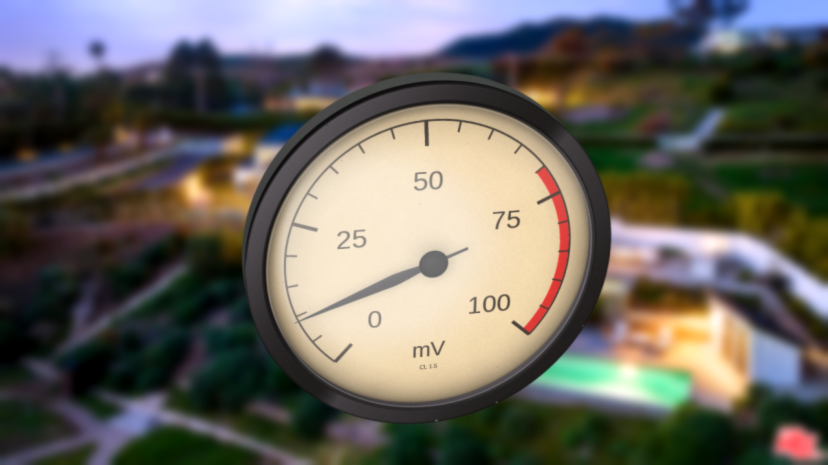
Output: value=10 unit=mV
